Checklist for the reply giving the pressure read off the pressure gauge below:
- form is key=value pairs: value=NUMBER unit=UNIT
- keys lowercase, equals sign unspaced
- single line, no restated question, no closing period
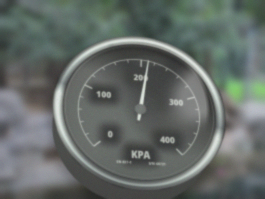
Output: value=210 unit=kPa
